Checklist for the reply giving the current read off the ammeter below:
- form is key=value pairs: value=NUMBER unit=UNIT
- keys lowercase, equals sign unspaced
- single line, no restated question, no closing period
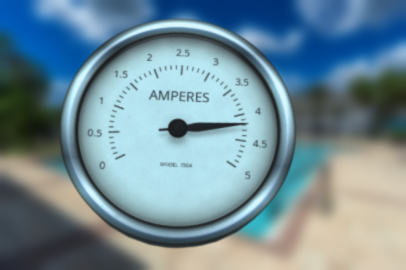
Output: value=4.2 unit=A
